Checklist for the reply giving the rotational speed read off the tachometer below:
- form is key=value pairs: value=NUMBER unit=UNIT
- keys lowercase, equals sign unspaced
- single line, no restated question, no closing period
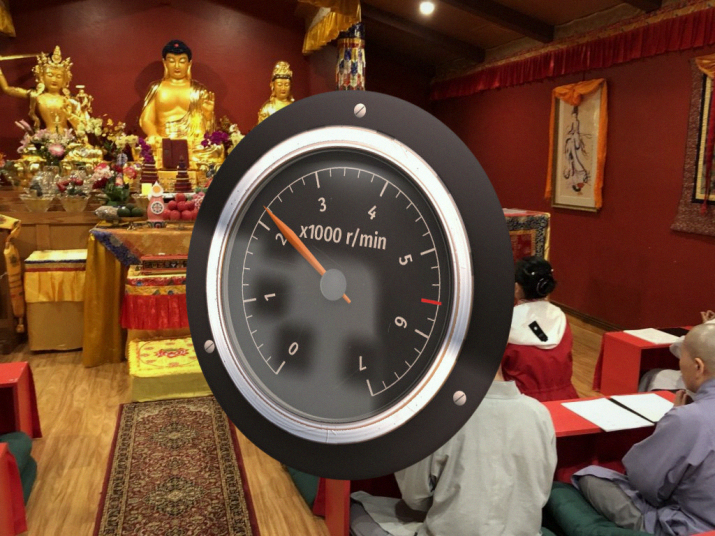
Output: value=2200 unit=rpm
